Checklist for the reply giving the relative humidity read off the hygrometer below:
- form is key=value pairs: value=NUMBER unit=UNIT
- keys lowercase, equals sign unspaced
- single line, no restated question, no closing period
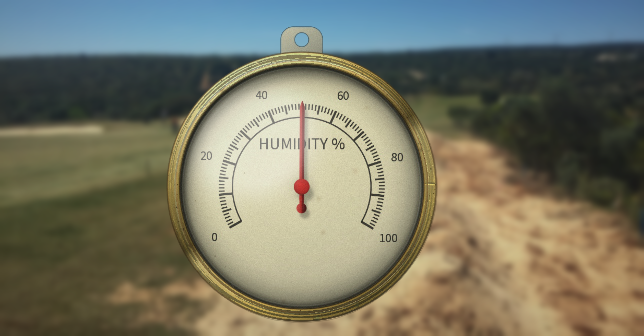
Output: value=50 unit=%
